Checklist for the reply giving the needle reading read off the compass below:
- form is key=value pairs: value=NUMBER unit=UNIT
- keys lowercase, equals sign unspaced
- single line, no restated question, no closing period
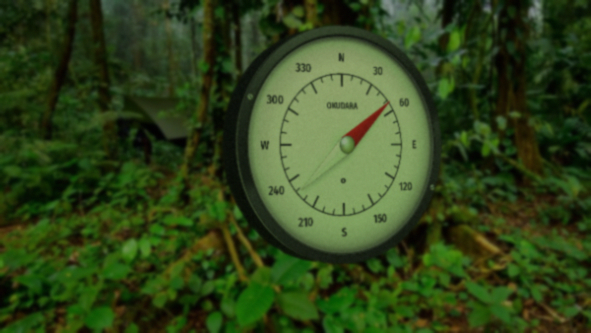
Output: value=50 unit=°
